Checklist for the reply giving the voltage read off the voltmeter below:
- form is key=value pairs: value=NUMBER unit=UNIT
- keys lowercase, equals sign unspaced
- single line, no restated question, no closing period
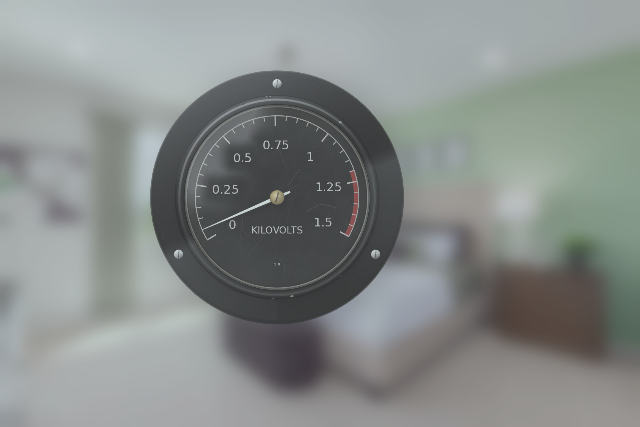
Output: value=0.05 unit=kV
